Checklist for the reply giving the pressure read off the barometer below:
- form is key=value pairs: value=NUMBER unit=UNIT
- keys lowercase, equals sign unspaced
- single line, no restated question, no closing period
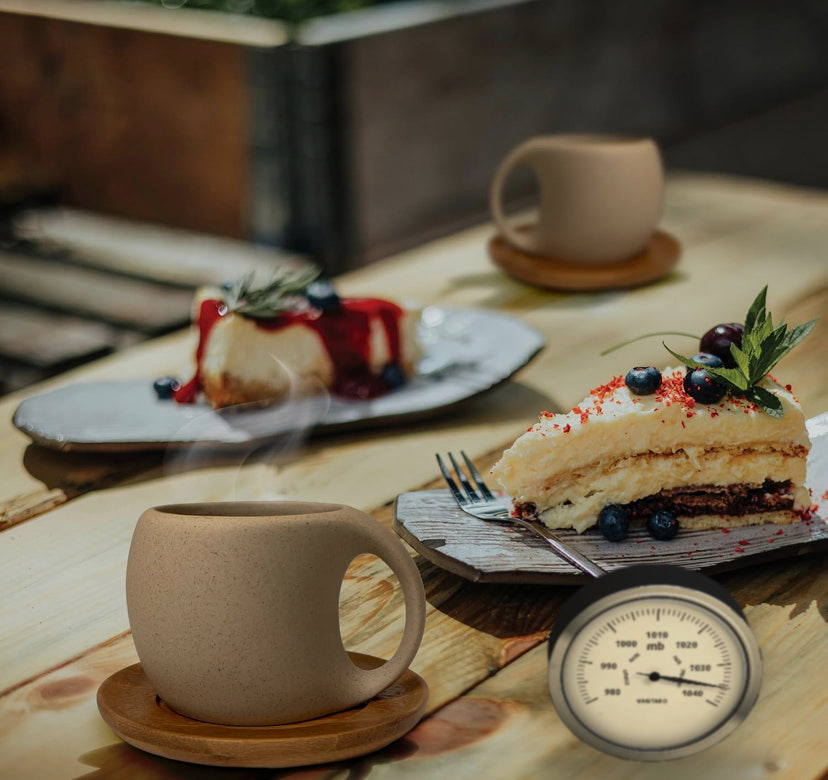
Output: value=1035 unit=mbar
